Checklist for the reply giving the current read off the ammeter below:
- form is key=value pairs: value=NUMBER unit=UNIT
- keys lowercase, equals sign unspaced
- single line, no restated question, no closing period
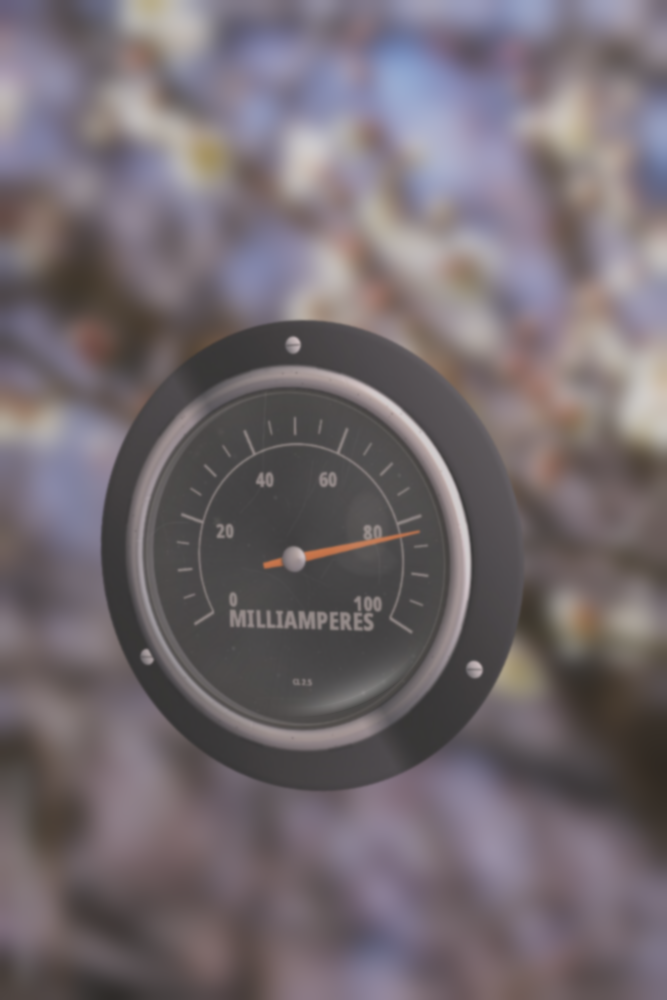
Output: value=82.5 unit=mA
